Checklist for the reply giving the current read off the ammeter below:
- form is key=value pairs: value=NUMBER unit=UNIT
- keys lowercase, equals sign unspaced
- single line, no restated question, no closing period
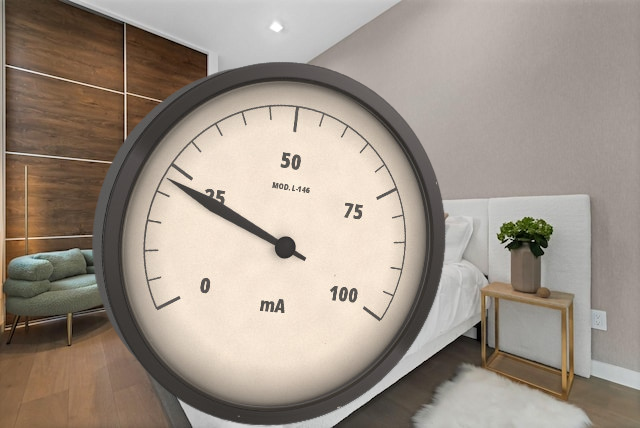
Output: value=22.5 unit=mA
